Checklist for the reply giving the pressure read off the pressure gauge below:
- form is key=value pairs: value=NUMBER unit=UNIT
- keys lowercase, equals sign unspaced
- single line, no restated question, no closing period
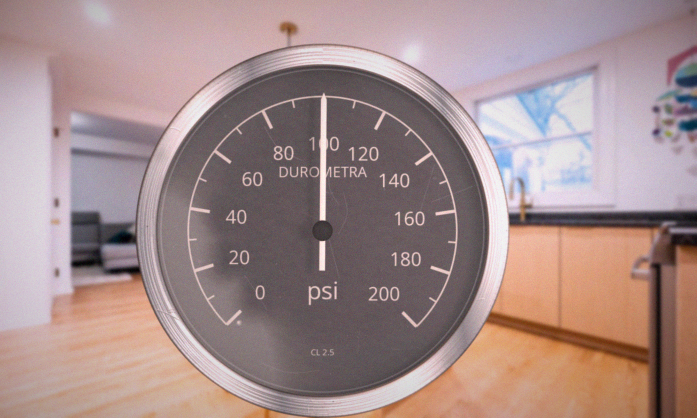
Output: value=100 unit=psi
